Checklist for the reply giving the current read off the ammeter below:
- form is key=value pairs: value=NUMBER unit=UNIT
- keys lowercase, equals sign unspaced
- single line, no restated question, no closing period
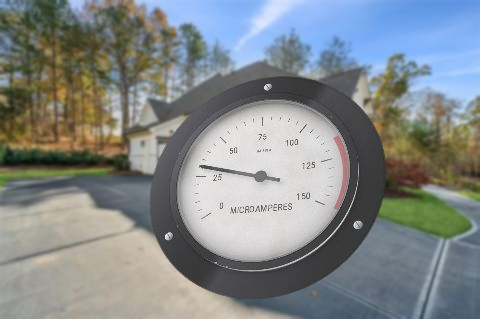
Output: value=30 unit=µA
